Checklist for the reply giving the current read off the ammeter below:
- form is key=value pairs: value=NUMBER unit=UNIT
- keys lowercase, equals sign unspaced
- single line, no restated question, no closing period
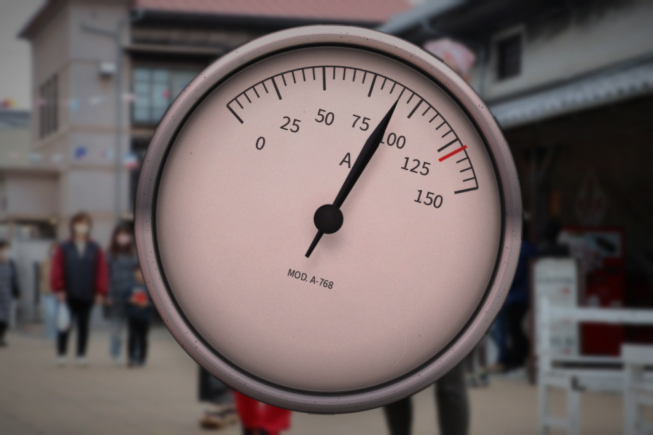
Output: value=90 unit=A
